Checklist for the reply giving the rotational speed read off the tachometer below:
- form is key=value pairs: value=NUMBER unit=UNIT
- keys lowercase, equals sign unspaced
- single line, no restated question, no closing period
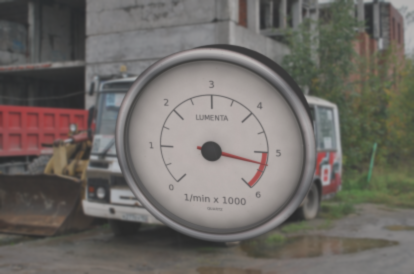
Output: value=5250 unit=rpm
